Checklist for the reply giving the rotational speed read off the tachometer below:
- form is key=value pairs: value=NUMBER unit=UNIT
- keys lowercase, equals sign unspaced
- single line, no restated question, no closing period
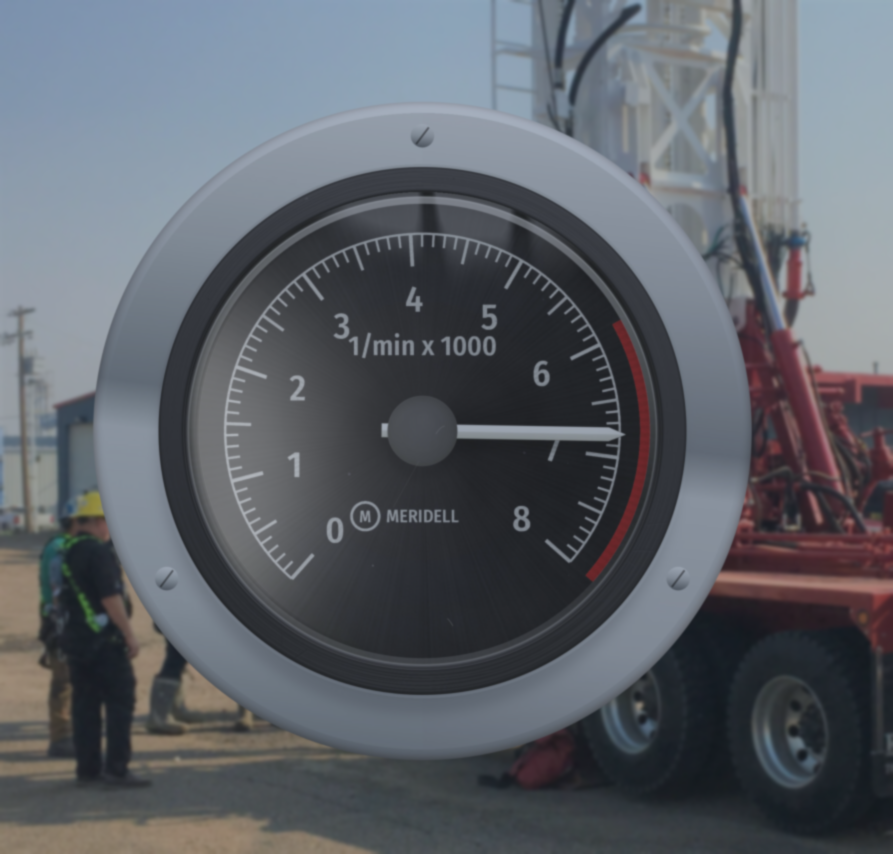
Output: value=6800 unit=rpm
